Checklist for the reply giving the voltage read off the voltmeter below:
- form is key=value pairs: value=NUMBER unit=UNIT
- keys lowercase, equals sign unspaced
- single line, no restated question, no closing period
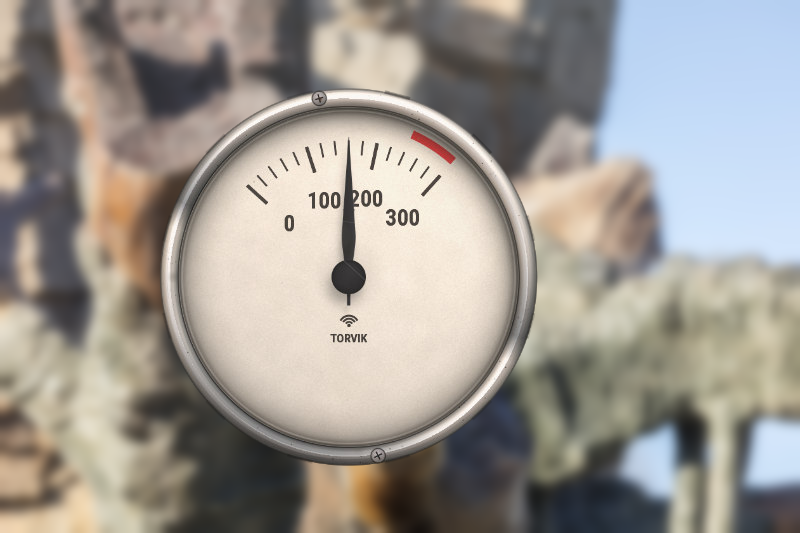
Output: value=160 unit=V
